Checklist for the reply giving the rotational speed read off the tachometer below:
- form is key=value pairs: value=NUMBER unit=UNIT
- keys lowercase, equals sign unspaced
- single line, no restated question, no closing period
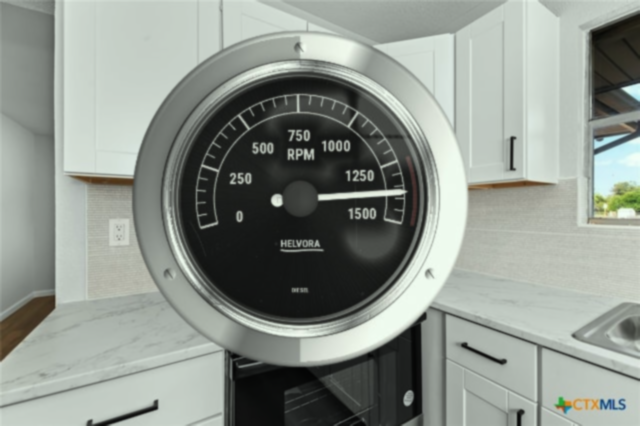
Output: value=1375 unit=rpm
